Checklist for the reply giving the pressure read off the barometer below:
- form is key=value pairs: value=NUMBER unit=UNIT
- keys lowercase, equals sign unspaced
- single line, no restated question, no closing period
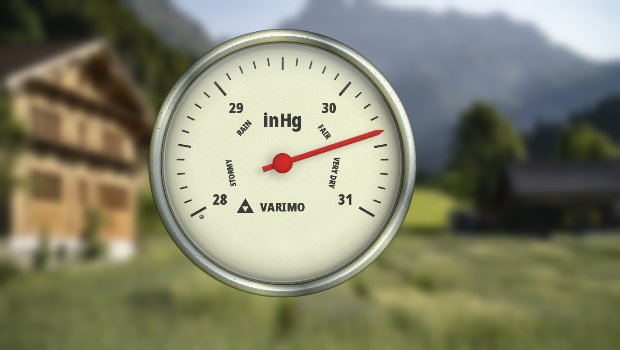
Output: value=30.4 unit=inHg
